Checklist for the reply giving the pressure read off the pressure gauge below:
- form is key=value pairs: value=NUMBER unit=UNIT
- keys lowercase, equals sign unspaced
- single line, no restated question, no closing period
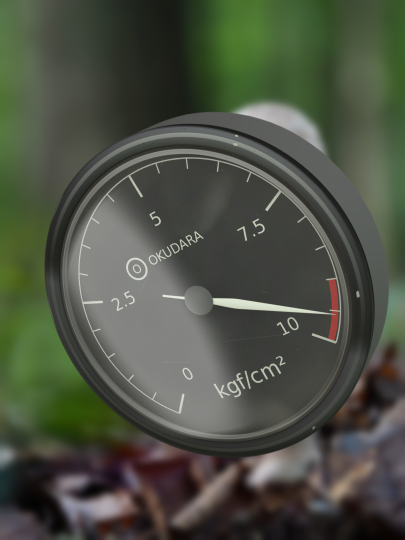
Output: value=9.5 unit=kg/cm²
